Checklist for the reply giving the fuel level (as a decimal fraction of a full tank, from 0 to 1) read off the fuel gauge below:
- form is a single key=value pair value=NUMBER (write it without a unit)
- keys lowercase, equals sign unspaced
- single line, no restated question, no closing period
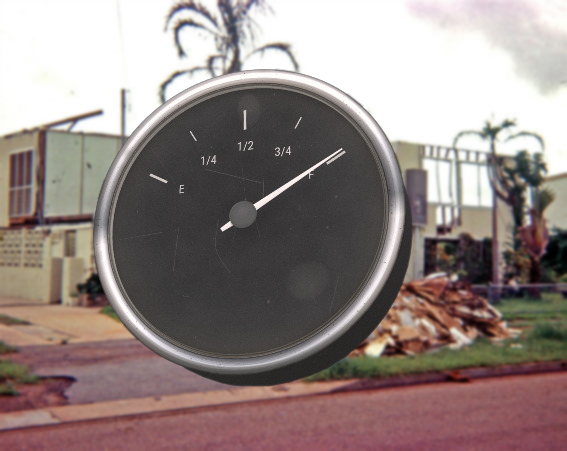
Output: value=1
